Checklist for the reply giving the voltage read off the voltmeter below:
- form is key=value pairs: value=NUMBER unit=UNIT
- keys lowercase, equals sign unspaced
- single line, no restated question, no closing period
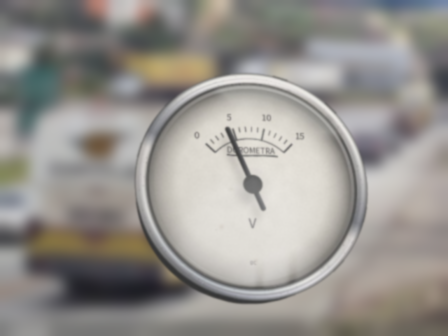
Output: value=4 unit=V
